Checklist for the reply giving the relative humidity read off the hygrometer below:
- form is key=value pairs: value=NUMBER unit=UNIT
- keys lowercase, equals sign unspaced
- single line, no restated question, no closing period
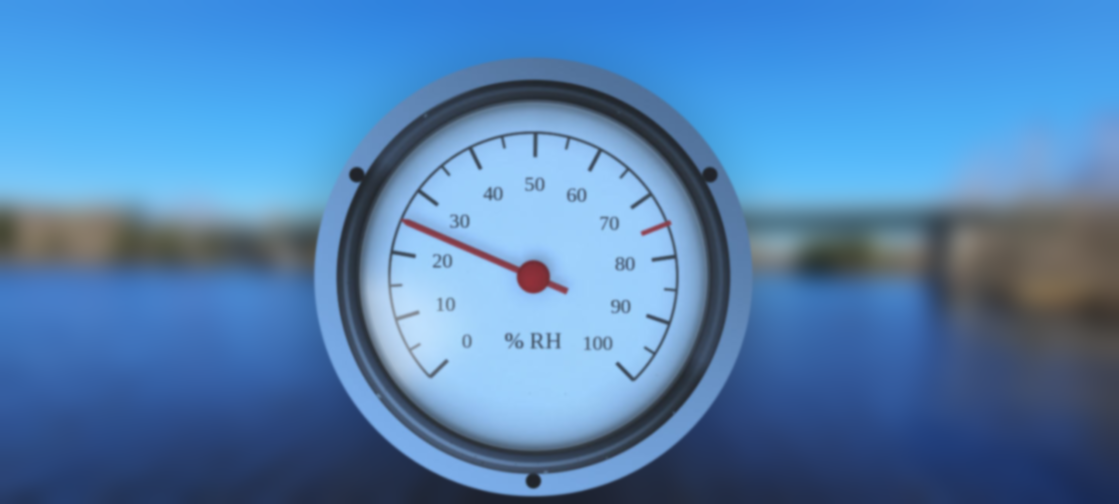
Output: value=25 unit=%
